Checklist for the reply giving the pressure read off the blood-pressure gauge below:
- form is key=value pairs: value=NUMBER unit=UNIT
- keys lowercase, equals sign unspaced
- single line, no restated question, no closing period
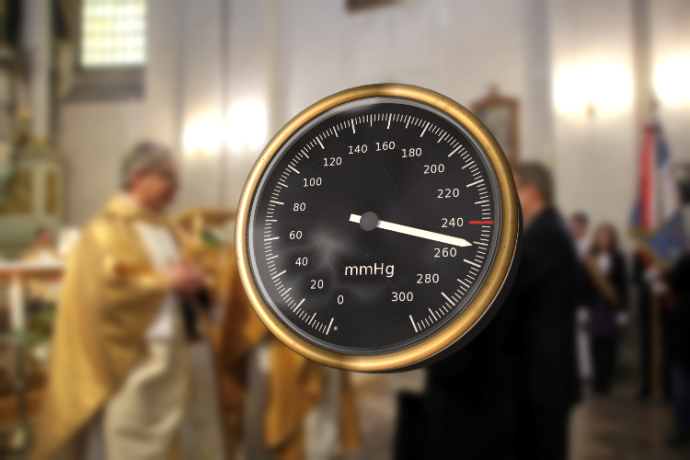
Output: value=252 unit=mmHg
